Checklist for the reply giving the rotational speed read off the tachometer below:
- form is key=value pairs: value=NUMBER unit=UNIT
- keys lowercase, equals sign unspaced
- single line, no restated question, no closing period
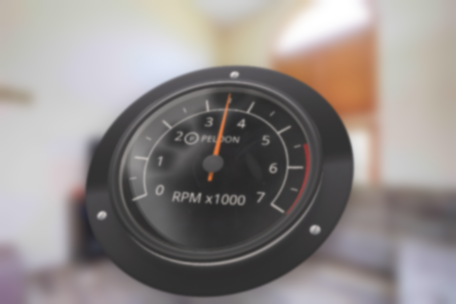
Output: value=3500 unit=rpm
